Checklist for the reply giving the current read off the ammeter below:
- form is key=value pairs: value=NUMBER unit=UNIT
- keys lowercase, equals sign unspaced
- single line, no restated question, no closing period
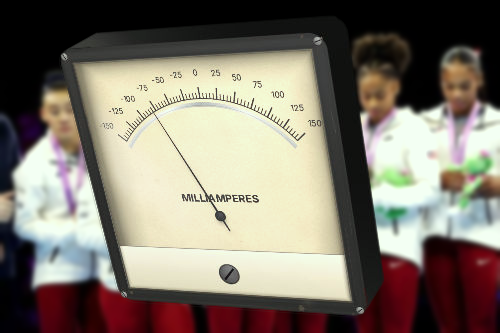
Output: value=-75 unit=mA
